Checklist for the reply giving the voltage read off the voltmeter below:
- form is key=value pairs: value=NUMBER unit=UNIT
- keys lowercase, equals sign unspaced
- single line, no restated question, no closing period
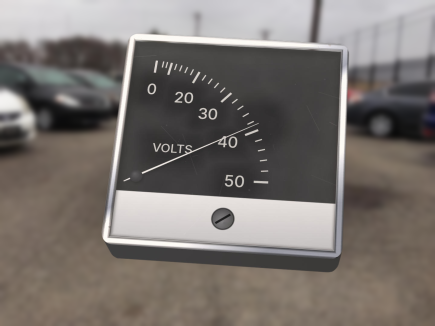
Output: value=39 unit=V
